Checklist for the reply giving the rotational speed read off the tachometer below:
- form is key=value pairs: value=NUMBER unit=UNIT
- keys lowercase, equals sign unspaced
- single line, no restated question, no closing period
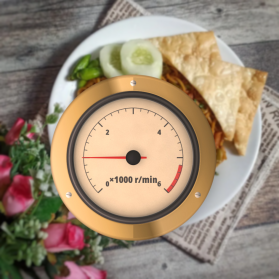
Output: value=1000 unit=rpm
